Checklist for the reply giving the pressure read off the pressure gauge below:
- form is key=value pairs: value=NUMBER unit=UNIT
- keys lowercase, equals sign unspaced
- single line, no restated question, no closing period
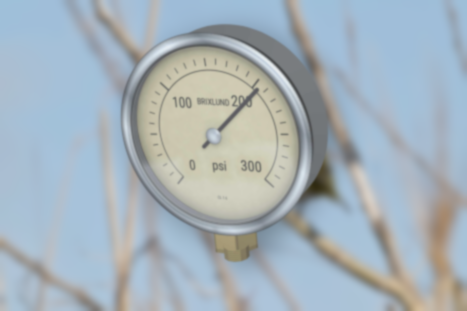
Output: value=205 unit=psi
